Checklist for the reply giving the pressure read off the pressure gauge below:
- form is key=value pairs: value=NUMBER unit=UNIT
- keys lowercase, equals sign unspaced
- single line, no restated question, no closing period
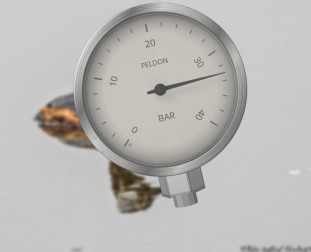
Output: value=33 unit=bar
